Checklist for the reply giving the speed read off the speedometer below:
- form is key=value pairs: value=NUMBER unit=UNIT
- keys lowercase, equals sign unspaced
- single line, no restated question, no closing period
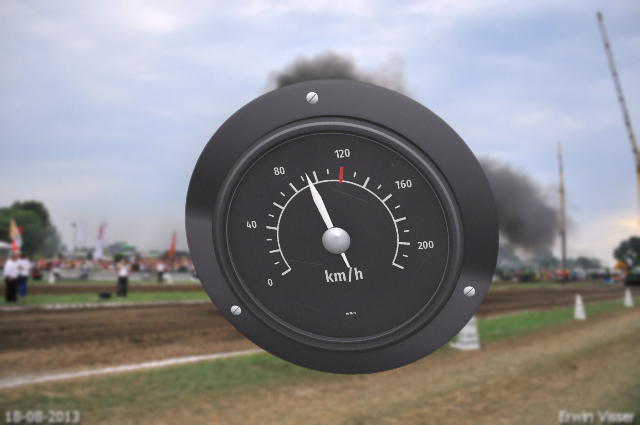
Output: value=95 unit=km/h
